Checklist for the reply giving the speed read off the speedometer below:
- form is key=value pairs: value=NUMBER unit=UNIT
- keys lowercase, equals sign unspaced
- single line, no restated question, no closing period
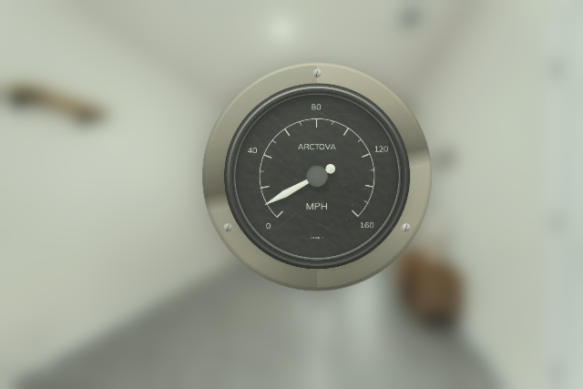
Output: value=10 unit=mph
